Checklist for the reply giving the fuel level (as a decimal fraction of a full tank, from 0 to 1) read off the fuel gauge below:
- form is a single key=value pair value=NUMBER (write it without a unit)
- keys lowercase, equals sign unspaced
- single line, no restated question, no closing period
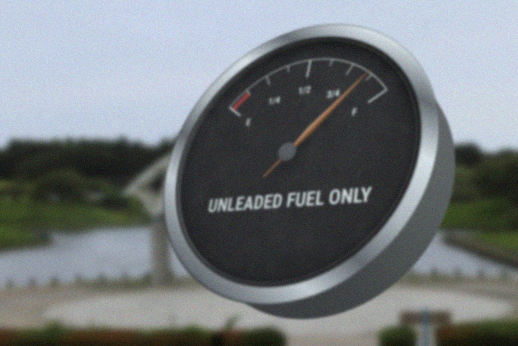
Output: value=0.875
